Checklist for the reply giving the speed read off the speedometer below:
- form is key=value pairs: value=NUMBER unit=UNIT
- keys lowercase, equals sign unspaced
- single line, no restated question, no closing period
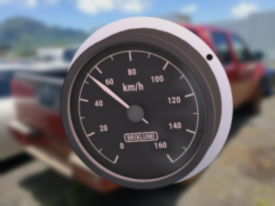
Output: value=55 unit=km/h
